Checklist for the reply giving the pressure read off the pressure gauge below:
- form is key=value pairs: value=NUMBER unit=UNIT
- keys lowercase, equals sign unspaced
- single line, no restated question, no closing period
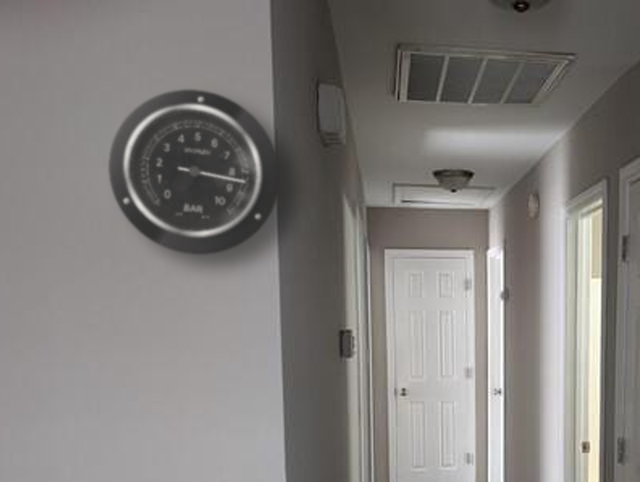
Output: value=8.5 unit=bar
